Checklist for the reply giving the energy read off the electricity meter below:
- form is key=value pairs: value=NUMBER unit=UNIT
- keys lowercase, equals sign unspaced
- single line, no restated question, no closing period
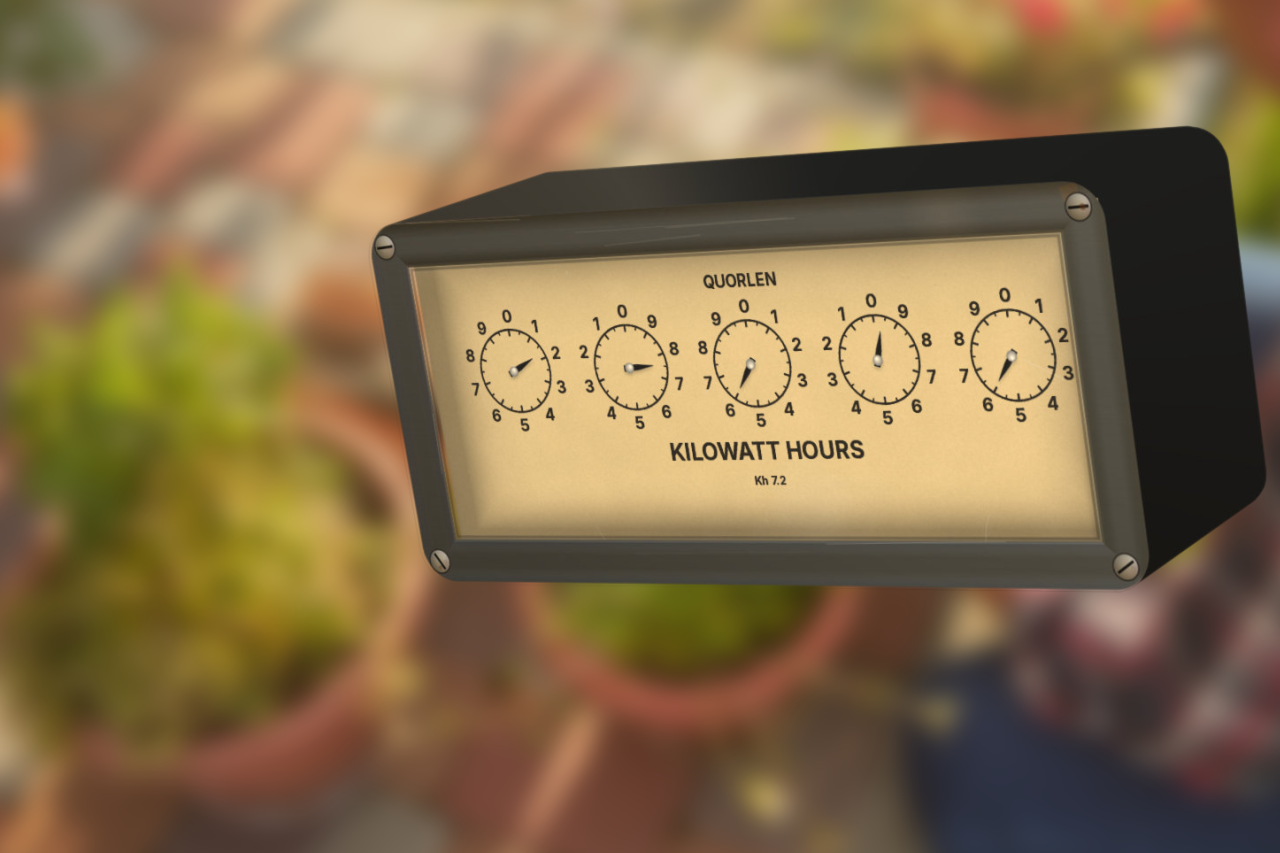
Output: value=17596 unit=kWh
